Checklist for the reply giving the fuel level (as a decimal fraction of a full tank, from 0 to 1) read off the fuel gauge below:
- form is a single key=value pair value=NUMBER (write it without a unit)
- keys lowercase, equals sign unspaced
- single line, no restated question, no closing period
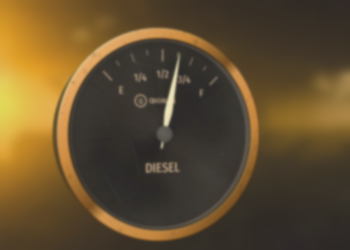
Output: value=0.625
